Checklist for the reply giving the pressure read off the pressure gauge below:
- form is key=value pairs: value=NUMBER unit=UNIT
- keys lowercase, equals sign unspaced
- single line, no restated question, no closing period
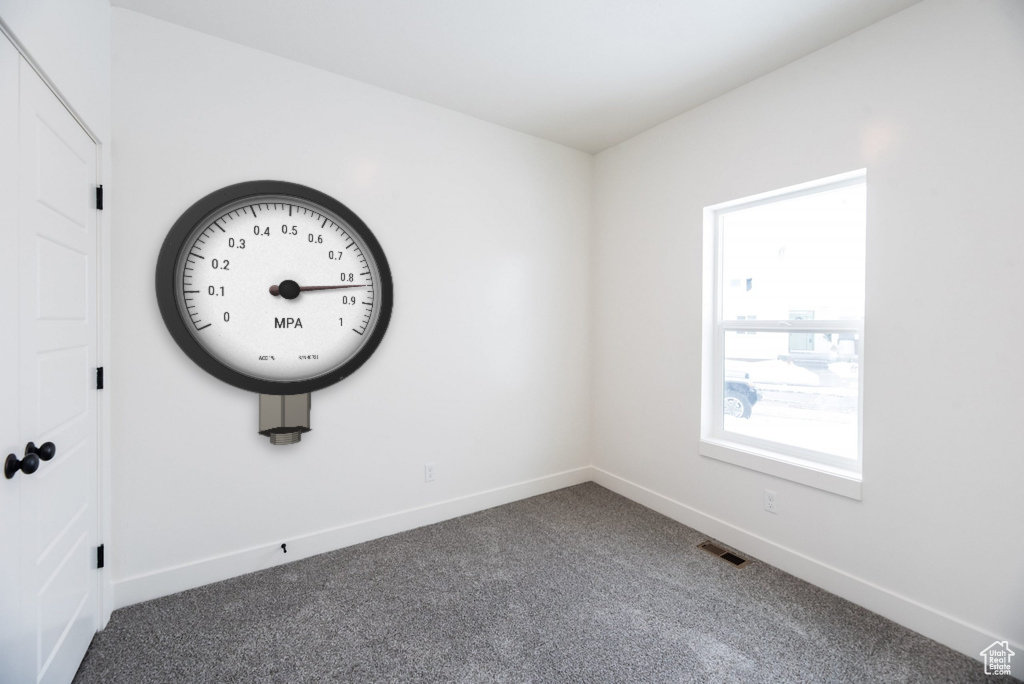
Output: value=0.84 unit=MPa
